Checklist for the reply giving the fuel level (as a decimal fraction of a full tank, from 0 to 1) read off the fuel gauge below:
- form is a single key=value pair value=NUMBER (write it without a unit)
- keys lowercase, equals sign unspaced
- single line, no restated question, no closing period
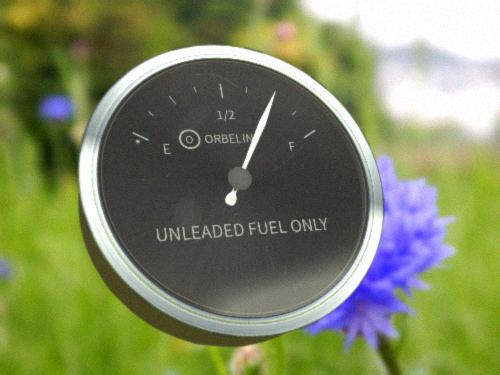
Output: value=0.75
